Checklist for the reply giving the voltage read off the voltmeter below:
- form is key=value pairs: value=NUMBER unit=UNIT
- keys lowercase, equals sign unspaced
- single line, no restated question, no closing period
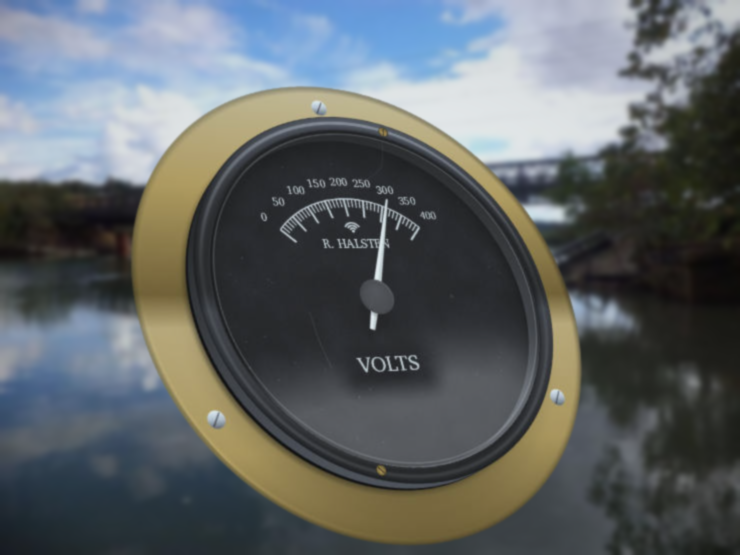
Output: value=300 unit=V
